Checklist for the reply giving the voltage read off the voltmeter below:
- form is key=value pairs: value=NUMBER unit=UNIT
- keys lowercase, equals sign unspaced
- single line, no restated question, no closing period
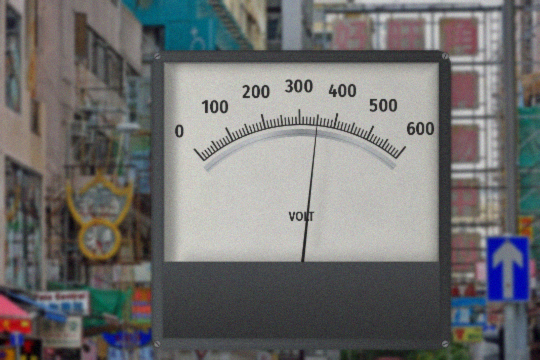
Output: value=350 unit=V
